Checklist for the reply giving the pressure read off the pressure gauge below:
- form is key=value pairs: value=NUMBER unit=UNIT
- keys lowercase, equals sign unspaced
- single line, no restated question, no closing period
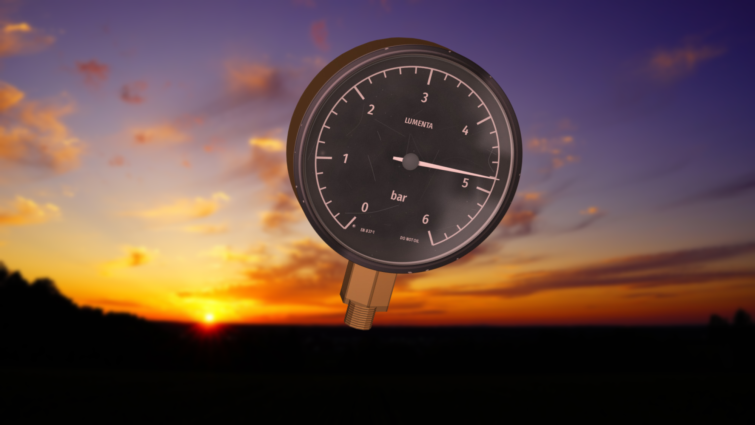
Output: value=4.8 unit=bar
